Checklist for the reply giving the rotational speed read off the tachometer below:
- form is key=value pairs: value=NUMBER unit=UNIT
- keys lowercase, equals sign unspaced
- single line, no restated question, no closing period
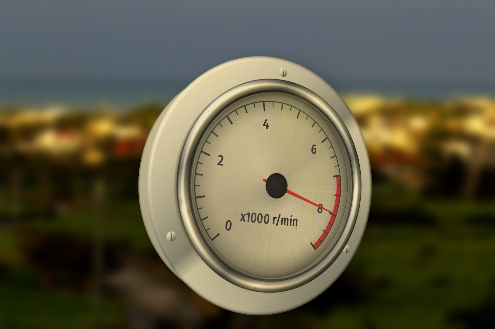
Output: value=8000 unit=rpm
